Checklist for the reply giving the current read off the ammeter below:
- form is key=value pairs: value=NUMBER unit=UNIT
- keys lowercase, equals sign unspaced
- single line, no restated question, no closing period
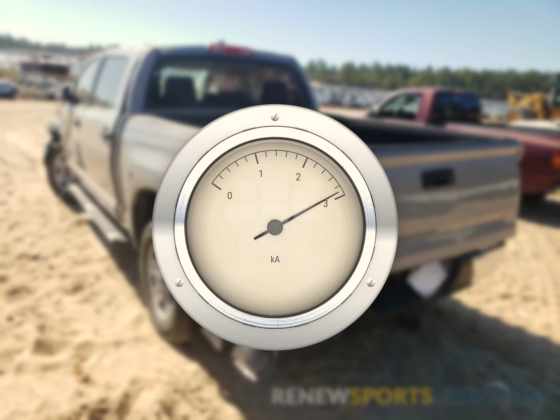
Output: value=2.9 unit=kA
